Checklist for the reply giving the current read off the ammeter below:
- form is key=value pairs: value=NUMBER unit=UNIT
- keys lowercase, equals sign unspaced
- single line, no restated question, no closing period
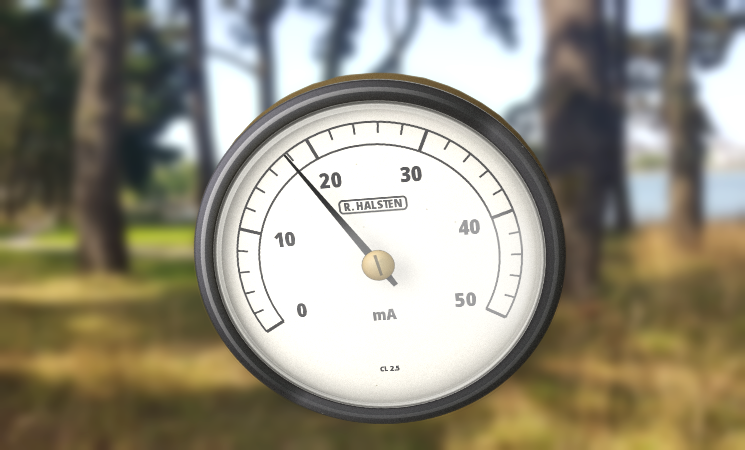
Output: value=18 unit=mA
